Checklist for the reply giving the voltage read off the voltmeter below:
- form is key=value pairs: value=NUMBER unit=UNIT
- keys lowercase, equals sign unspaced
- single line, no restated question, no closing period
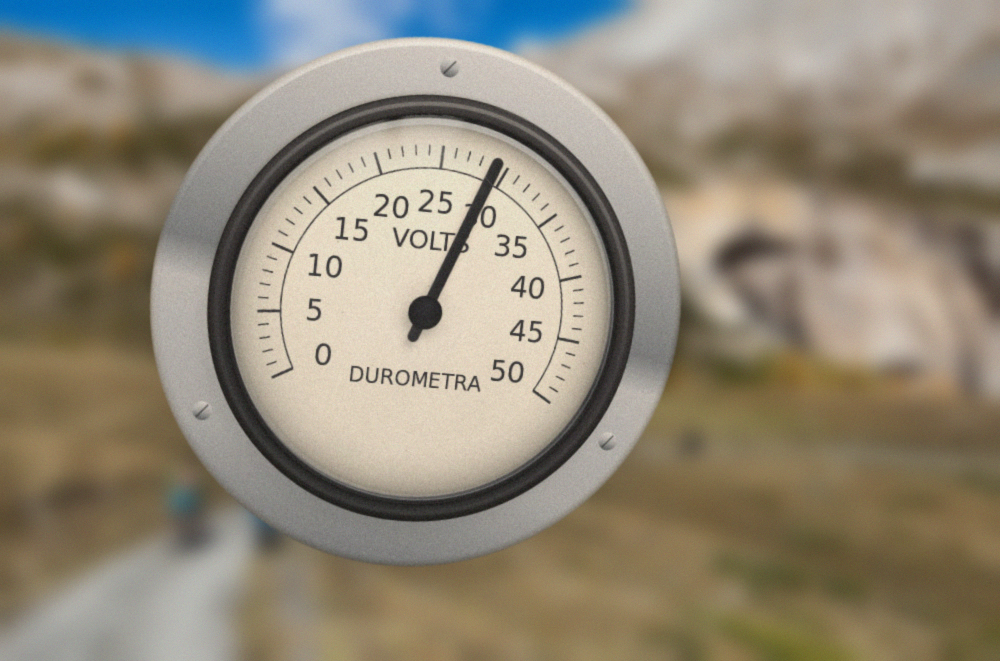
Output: value=29 unit=V
